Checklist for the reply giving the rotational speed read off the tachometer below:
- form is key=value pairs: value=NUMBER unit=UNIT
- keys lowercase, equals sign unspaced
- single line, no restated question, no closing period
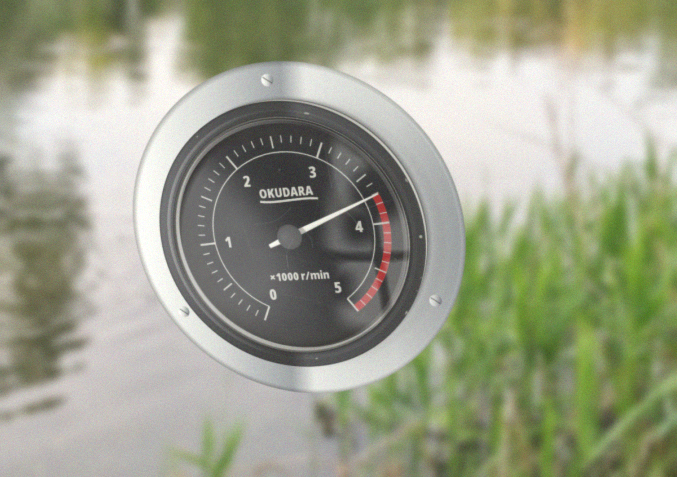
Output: value=3700 unit=rpm
